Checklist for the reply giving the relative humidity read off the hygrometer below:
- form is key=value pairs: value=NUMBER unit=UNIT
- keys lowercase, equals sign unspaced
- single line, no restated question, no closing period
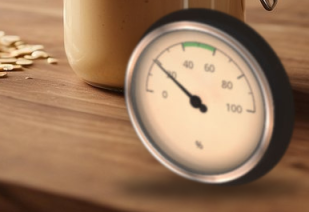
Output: value=20 unit=%
